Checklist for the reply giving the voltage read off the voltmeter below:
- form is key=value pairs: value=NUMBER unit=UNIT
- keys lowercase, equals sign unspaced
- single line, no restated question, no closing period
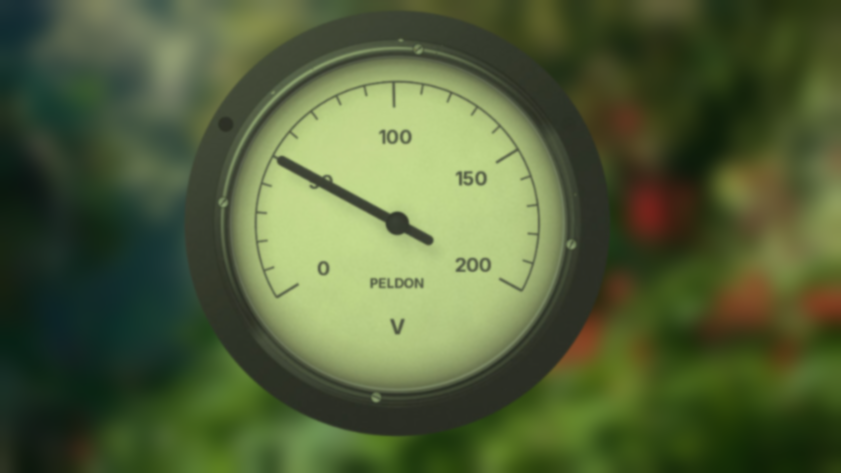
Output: value=50 unit=V
